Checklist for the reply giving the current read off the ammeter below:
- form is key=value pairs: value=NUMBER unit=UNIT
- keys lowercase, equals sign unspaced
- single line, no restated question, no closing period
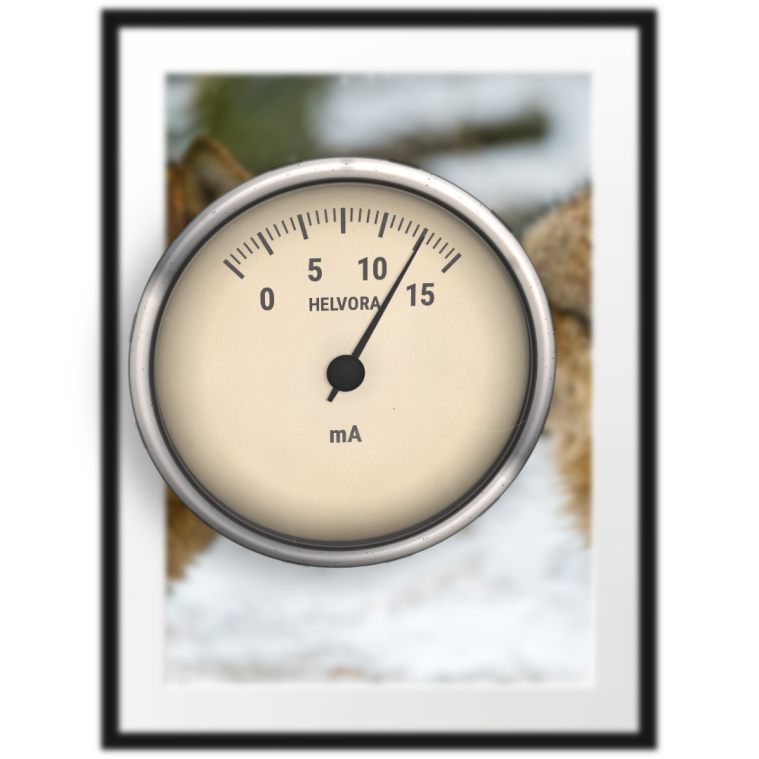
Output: value=12.5 unit=mA
